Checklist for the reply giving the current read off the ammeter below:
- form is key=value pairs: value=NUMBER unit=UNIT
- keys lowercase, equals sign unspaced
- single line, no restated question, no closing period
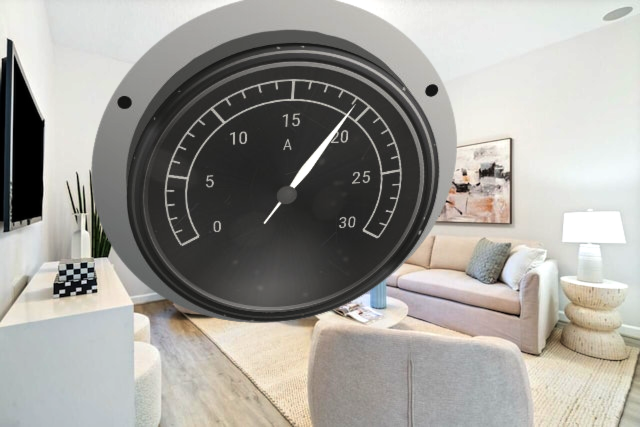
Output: value=19 unit=A
